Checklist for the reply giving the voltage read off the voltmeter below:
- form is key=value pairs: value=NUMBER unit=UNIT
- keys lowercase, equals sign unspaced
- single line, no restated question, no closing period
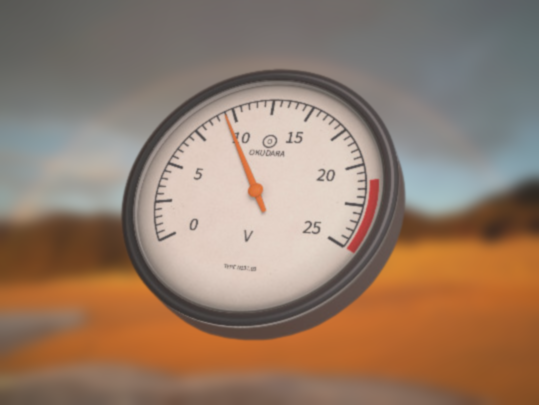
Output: value=9.5 unit=V
